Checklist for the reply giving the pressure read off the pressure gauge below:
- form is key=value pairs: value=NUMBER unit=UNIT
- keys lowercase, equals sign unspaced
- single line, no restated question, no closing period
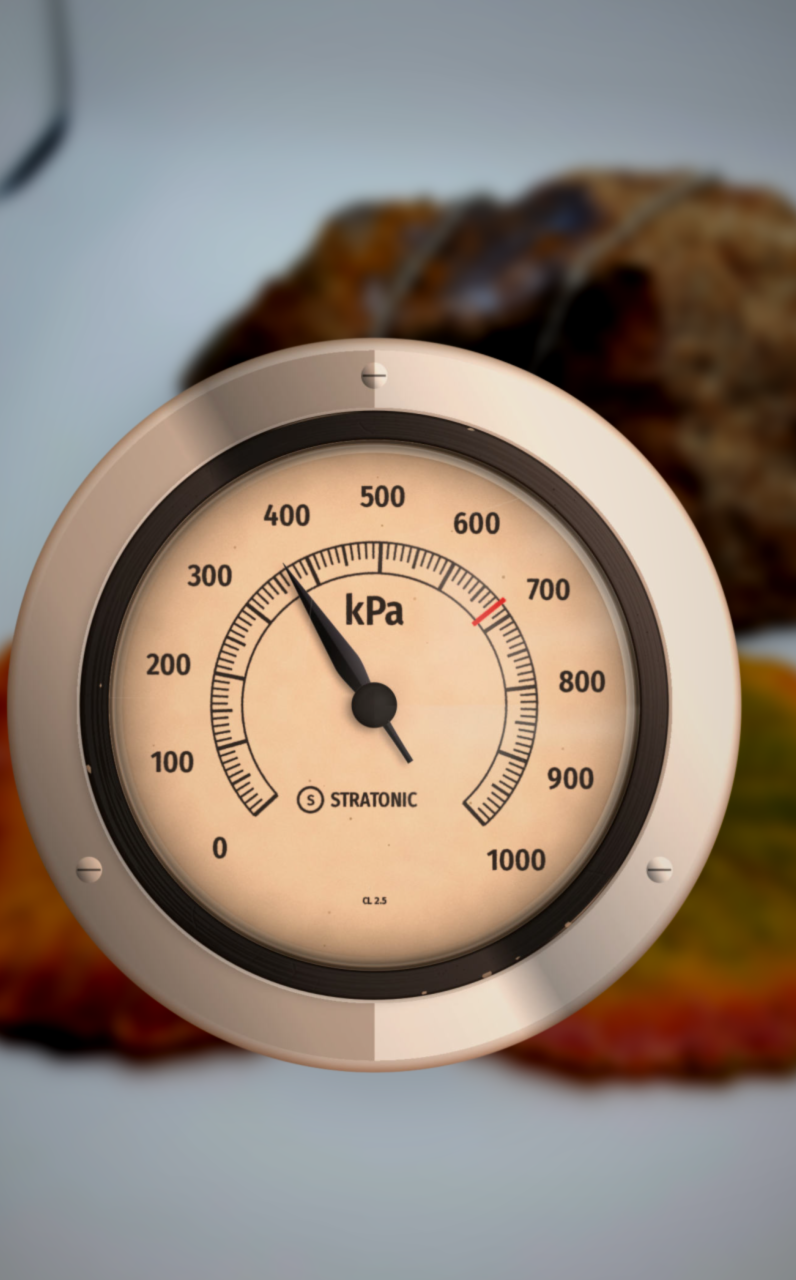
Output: value=370 unit=kPa
